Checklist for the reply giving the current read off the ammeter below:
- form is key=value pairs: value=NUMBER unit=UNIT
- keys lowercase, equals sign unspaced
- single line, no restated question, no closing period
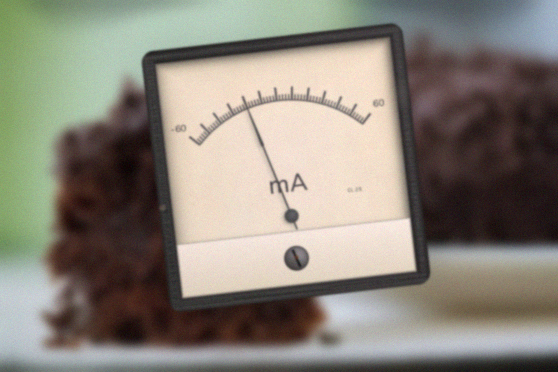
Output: value=-20 unit=mA
